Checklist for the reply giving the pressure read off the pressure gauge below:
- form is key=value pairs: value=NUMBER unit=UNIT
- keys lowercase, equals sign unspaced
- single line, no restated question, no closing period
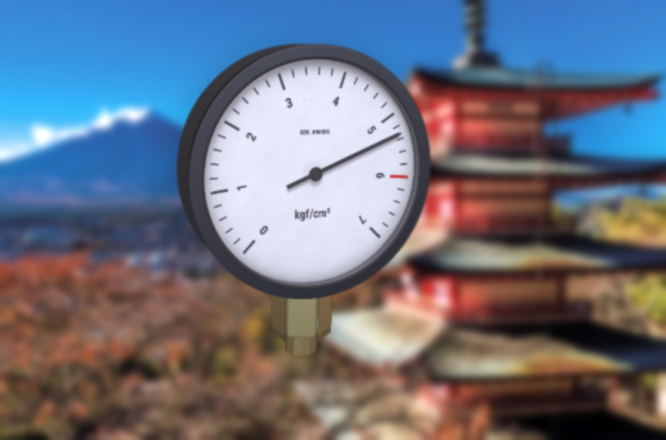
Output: value=5.3 unit=kg/cm²
